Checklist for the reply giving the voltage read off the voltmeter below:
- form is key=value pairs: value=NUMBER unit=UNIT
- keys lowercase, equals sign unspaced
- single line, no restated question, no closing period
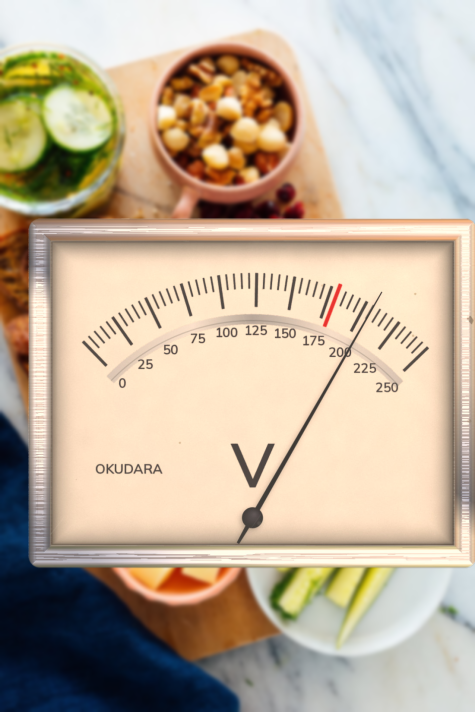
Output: value=205 unit=V
